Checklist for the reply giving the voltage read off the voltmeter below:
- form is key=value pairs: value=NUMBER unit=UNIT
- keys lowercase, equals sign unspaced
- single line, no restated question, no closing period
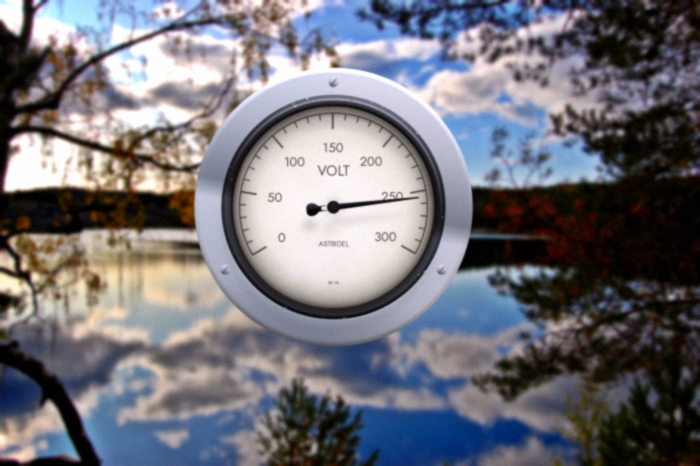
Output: value=255 unit=V
